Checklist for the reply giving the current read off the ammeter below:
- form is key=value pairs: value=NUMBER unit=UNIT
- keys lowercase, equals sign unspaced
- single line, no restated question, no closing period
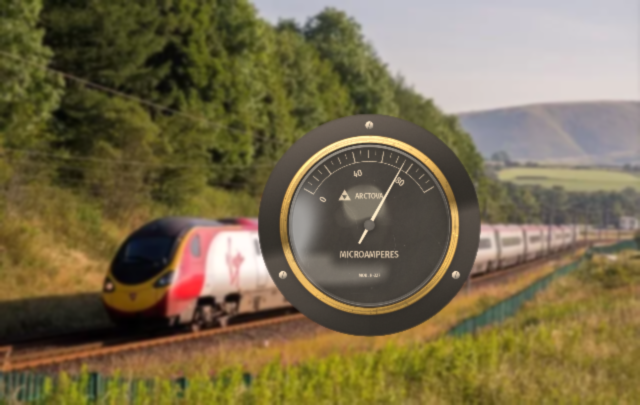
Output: value=75 unit=µA
